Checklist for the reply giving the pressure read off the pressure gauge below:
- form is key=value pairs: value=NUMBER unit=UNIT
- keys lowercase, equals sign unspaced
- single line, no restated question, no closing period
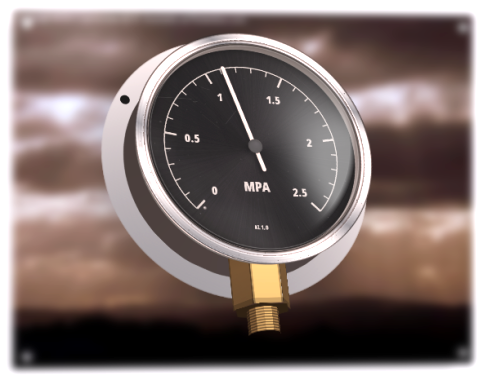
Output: value=1.1 unit=MPa
